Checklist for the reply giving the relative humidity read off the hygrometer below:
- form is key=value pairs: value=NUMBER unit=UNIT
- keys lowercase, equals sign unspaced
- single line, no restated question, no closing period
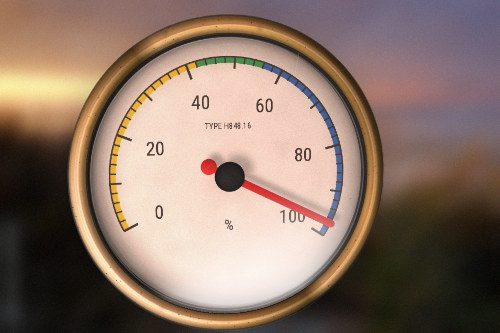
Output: value=97 unit=%
